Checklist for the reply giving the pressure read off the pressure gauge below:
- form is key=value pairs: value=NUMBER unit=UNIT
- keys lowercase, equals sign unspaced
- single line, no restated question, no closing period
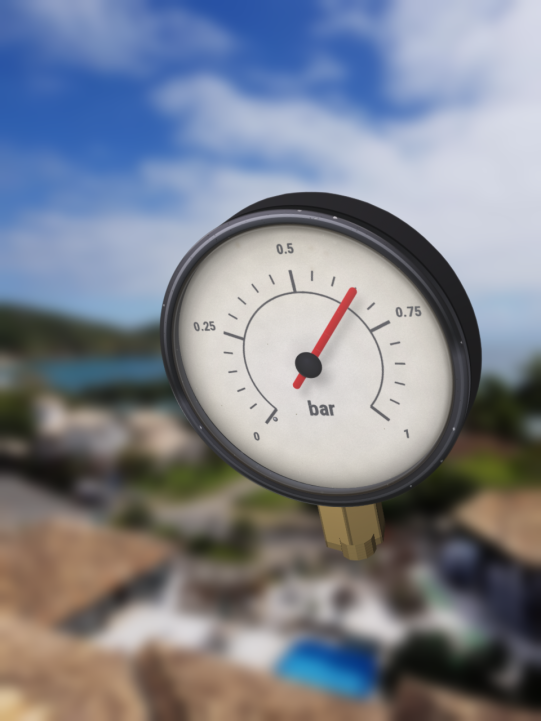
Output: value=0.65 unit=bar
